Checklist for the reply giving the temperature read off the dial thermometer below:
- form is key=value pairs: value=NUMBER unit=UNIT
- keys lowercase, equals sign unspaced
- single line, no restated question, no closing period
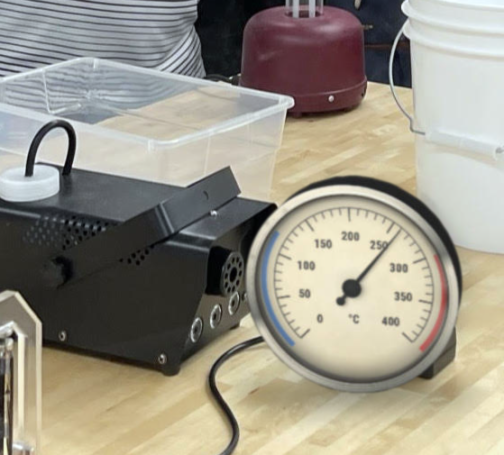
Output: value=260 unit=°C
